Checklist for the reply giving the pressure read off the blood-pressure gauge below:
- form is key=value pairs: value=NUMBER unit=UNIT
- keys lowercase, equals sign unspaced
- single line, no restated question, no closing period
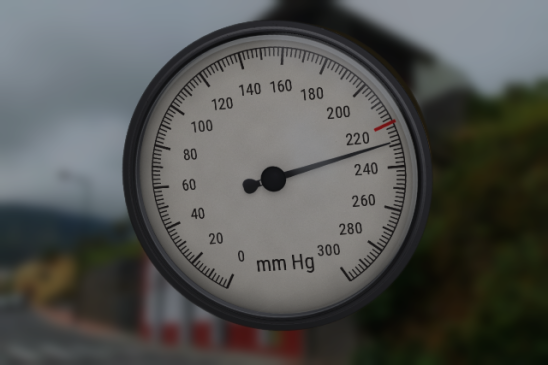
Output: value=228 unit=mmHg
